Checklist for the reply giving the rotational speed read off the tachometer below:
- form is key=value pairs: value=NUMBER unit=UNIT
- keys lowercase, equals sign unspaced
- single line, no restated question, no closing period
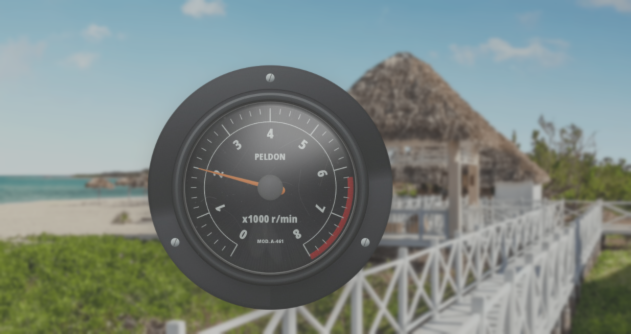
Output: value=2000 unit=rpm
